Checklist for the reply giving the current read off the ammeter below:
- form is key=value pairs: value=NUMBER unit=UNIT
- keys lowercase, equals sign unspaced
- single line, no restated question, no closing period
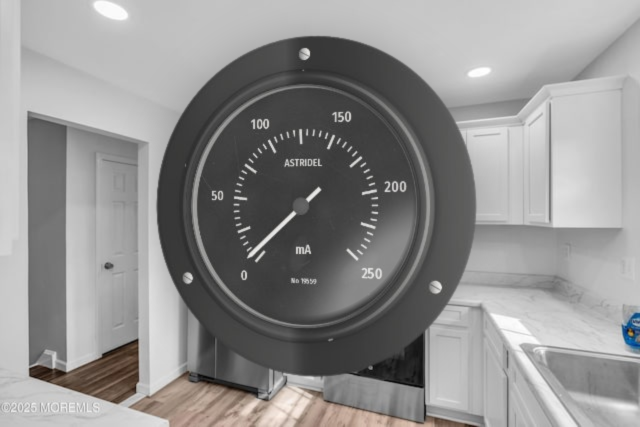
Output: value=5 unit=mA
